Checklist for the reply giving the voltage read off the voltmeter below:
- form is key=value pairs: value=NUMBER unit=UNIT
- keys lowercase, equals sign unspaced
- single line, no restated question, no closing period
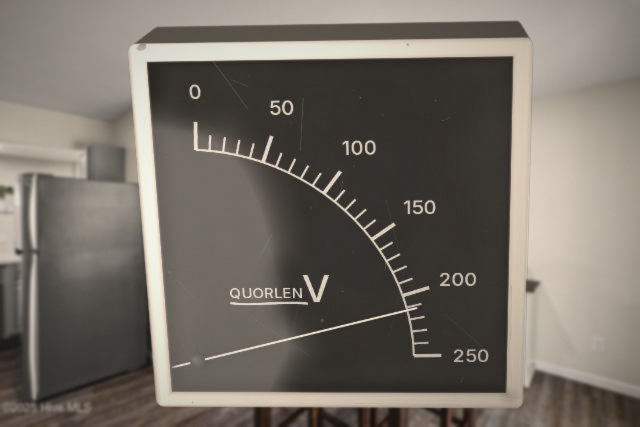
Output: value=210 unit=V
